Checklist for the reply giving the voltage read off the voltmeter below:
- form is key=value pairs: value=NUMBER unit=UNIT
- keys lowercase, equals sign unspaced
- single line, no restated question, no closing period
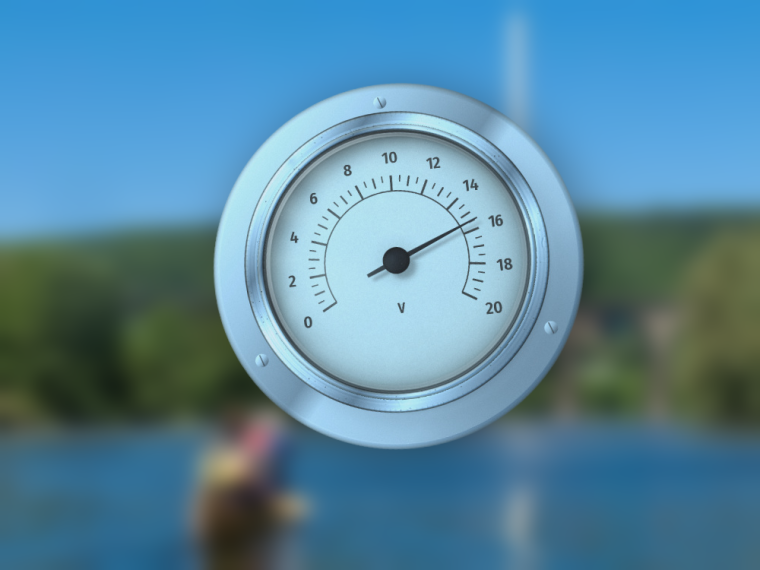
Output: value=15.5 unit=V
